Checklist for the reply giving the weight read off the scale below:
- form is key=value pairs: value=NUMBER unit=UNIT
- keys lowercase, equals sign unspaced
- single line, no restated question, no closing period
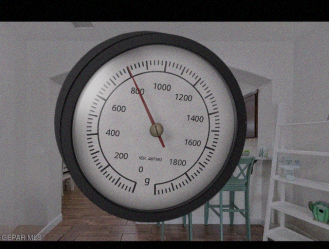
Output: value=800 unit=g
